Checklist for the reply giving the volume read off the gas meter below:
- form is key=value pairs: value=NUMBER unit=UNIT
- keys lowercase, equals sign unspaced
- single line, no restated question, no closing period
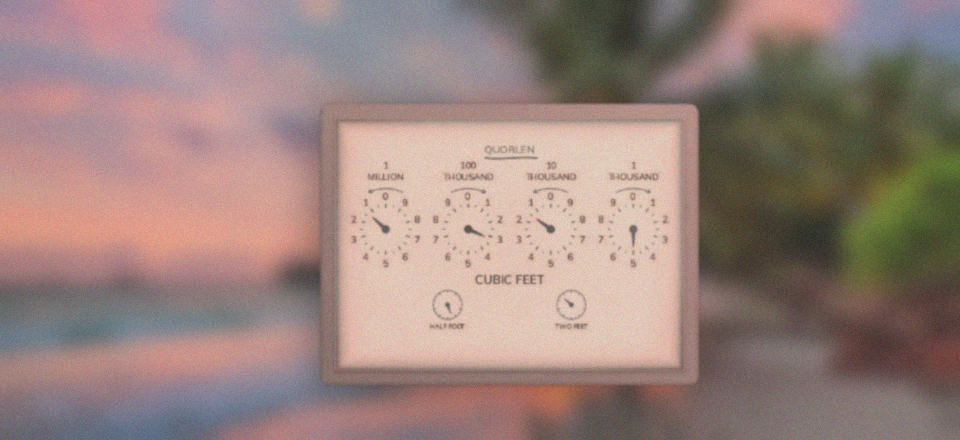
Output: value=131500 unit=ft³
